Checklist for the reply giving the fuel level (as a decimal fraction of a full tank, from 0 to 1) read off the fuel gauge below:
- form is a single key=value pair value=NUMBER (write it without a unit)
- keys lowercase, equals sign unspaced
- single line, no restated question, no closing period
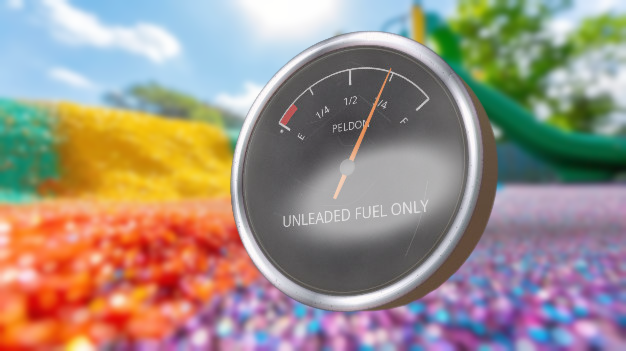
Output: value=0.75
